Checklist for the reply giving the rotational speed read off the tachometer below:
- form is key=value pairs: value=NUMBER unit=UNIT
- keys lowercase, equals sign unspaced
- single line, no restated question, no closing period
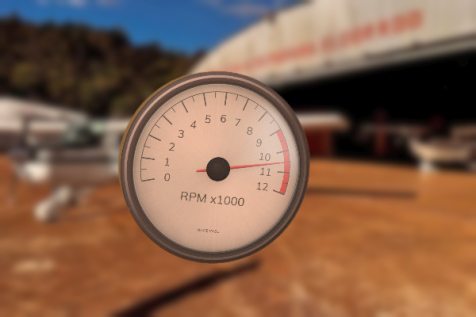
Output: value=10500 unit=rpm
